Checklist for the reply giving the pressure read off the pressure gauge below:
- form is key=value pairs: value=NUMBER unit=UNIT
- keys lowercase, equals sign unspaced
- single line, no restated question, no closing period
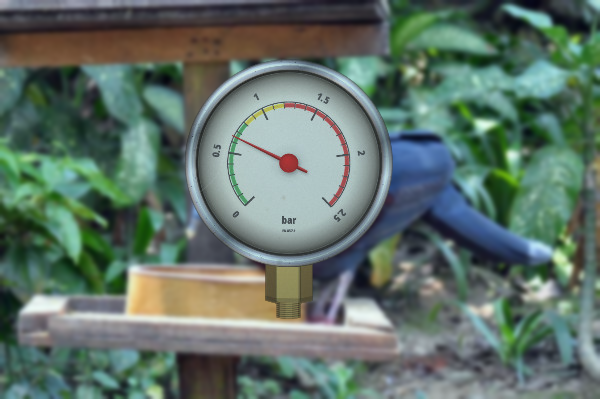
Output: value=0.65 unit=bar
